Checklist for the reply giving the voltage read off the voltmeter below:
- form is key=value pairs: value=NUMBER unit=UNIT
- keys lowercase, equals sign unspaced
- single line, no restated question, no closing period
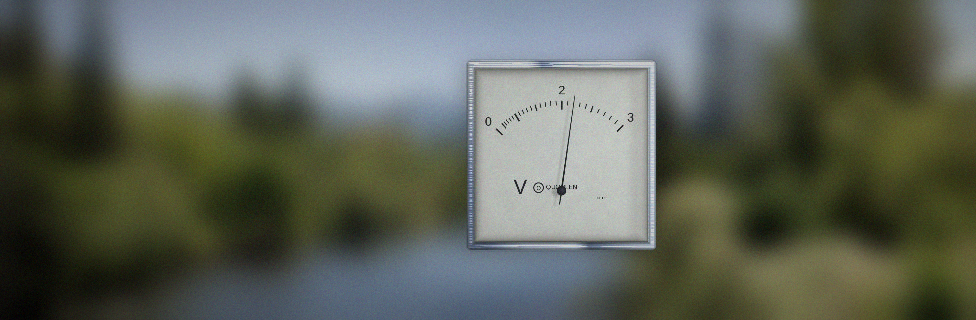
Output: value=2.2 unit=V
